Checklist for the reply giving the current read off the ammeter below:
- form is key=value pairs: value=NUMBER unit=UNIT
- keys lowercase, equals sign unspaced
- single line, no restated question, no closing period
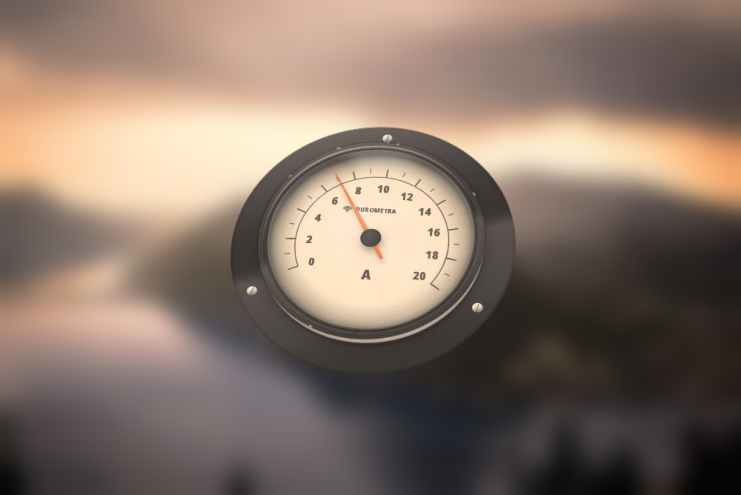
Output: value=7 unit=A
